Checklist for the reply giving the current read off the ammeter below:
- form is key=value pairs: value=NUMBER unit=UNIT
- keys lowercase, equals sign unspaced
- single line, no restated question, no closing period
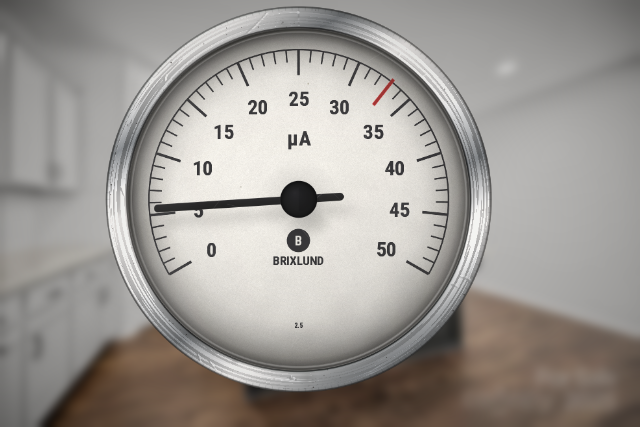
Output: value=5.5 unit=µA
